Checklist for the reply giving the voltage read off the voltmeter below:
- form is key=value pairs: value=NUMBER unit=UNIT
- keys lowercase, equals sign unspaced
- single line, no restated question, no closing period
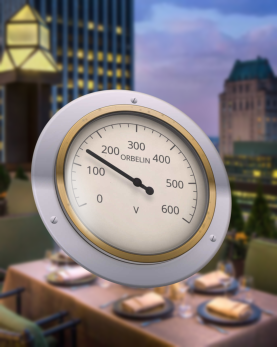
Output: value=140 unit=V
